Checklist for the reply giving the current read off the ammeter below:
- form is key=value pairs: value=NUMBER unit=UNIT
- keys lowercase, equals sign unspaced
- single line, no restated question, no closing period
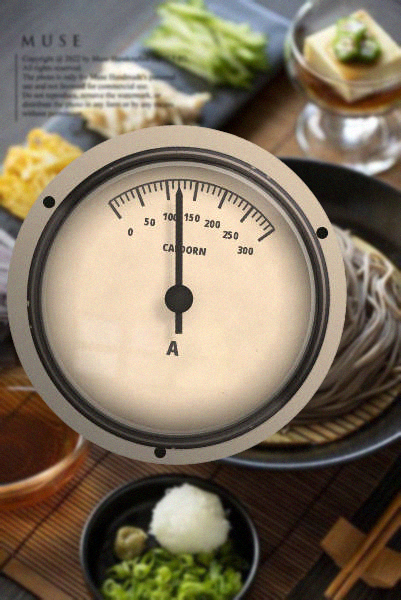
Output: value=120 unit=A
